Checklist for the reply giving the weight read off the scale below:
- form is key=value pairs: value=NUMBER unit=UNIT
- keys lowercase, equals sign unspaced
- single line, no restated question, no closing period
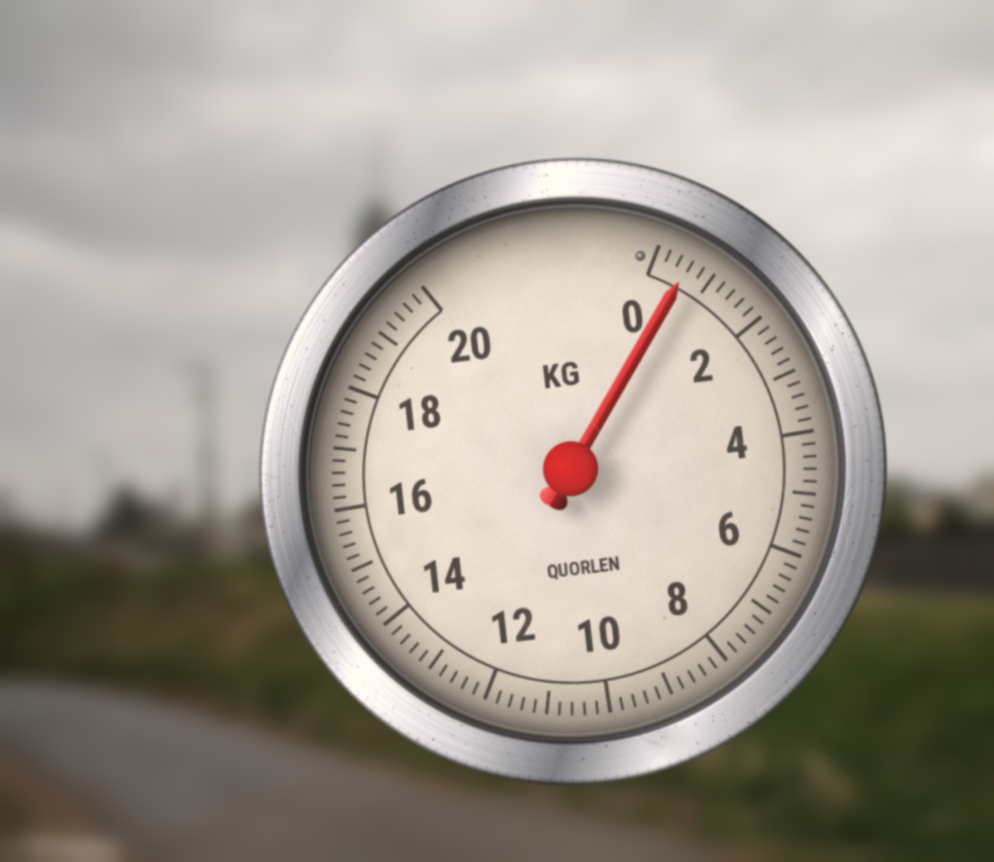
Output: value=0.6 unit=kg
